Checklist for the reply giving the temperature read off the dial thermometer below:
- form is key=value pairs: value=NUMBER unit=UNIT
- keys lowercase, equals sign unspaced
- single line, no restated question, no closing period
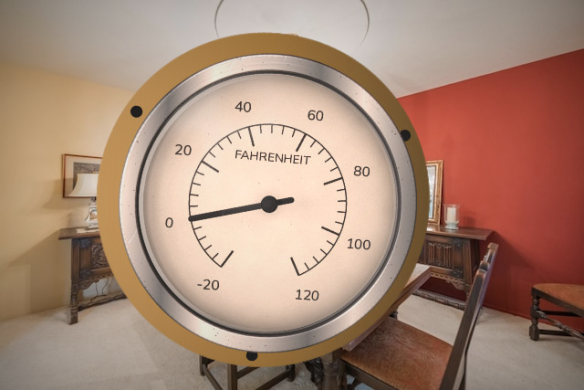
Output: value=0 unit=°F
